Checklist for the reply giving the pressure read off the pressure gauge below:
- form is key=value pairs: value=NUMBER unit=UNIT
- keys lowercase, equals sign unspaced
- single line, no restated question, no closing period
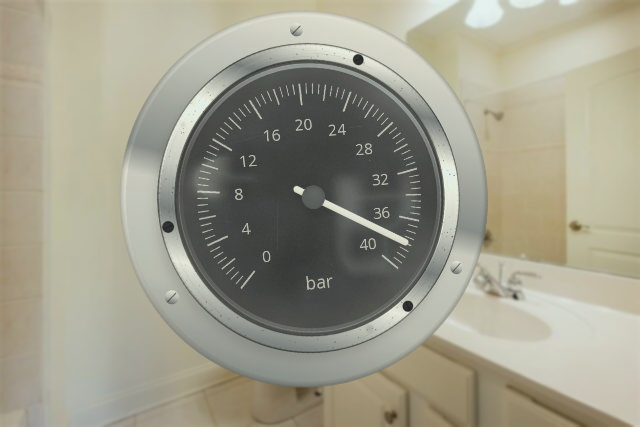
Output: value=38 unit=bar
